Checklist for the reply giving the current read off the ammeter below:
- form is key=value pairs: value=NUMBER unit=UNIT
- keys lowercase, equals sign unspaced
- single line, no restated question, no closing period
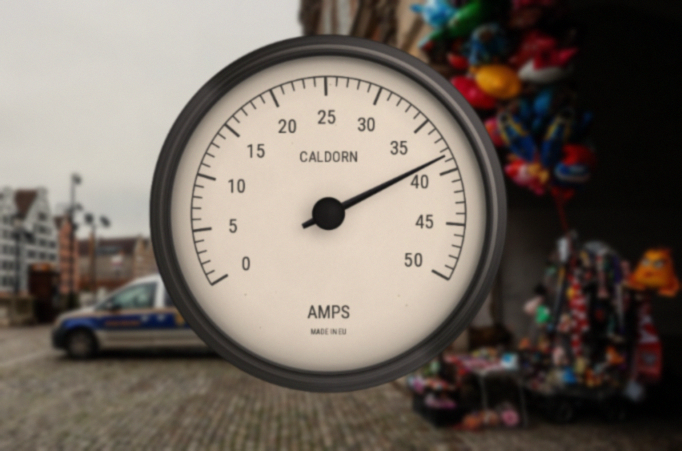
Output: value=38.5 unit=A
